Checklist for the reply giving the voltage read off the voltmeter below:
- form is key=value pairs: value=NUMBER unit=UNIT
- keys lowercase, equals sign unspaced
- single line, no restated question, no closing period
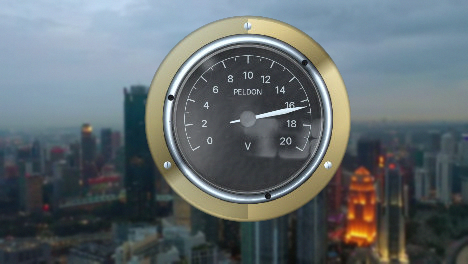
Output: value=16.5 unit=V
